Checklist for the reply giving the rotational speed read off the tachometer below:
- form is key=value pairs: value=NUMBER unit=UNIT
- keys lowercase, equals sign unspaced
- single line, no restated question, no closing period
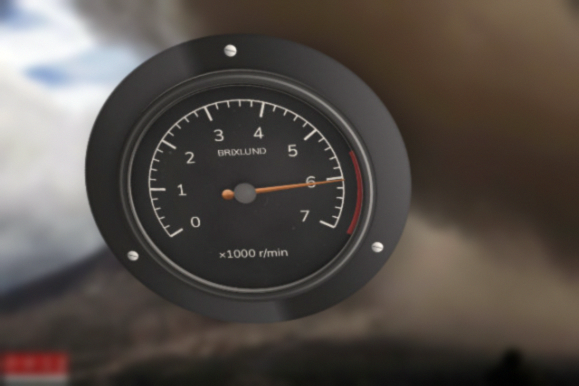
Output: value=6000 unit=rpm
